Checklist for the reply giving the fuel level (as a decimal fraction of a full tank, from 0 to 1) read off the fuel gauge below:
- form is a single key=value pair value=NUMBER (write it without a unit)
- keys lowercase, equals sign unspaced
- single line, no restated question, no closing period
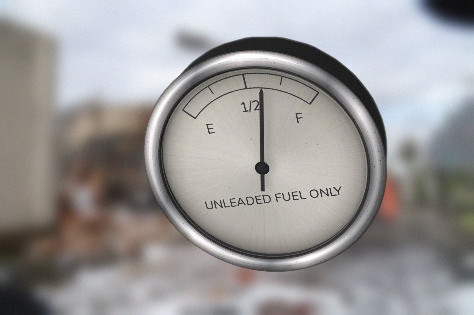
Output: value=0.625
